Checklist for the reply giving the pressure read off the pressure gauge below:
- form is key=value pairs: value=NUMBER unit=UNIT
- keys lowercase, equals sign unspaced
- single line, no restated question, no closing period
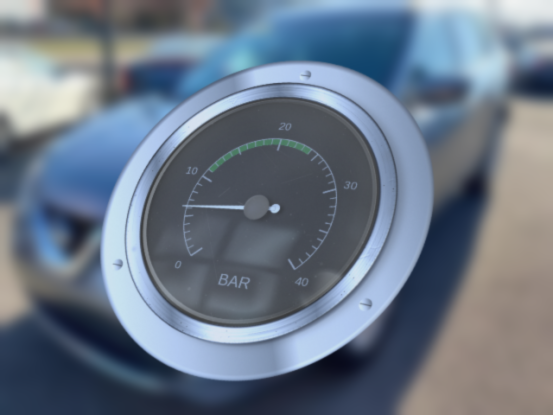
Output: value=6 unit=bar
